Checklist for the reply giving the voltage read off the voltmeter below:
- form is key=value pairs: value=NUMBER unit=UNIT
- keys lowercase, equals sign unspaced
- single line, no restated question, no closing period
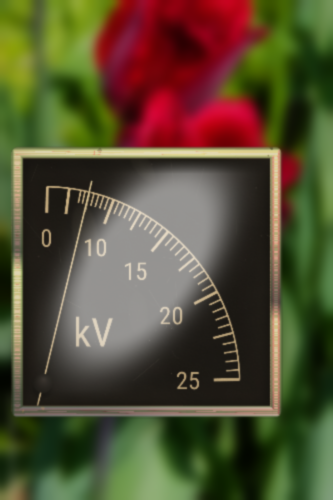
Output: value=7.5 unit=kV
